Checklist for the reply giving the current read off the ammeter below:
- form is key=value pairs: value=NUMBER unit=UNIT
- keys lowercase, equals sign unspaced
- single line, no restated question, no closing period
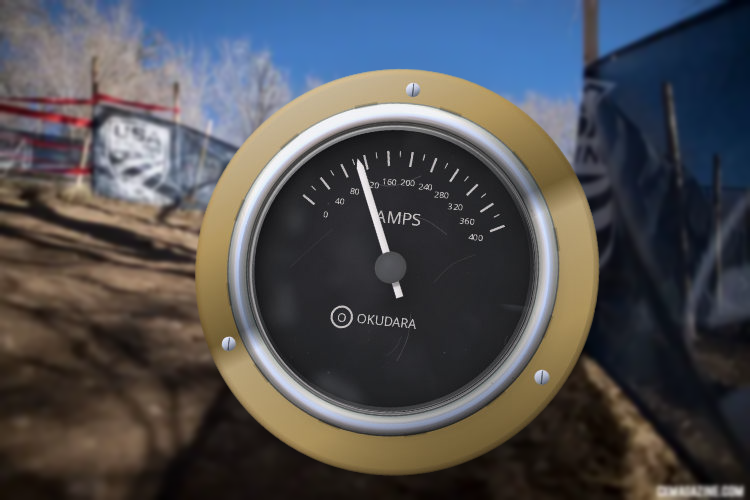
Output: value=110 unit=A
